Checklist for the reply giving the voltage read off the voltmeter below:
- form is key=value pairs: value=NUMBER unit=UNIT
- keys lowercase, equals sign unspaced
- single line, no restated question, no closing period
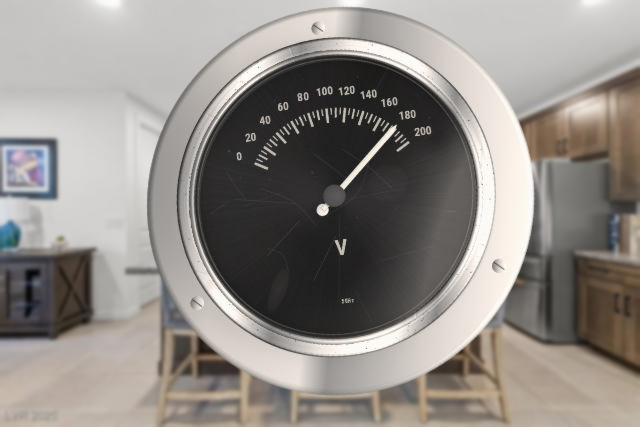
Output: value=180 unit=V
